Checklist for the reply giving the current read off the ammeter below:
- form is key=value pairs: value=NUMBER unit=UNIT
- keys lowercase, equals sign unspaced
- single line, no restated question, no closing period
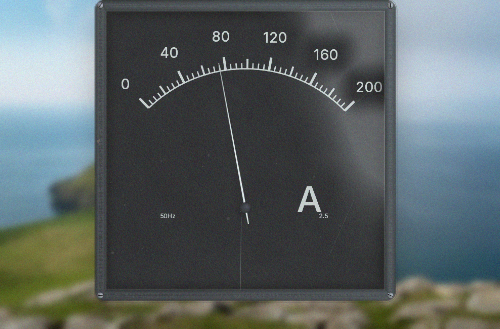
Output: value=75 unit=A
